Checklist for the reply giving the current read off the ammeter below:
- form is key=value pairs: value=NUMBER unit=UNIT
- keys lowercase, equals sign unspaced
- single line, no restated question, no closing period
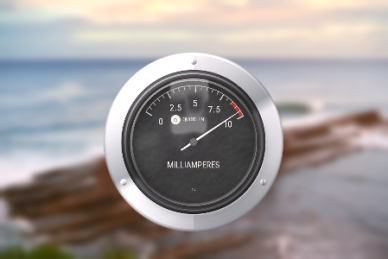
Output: value=9.5 unit=mA
